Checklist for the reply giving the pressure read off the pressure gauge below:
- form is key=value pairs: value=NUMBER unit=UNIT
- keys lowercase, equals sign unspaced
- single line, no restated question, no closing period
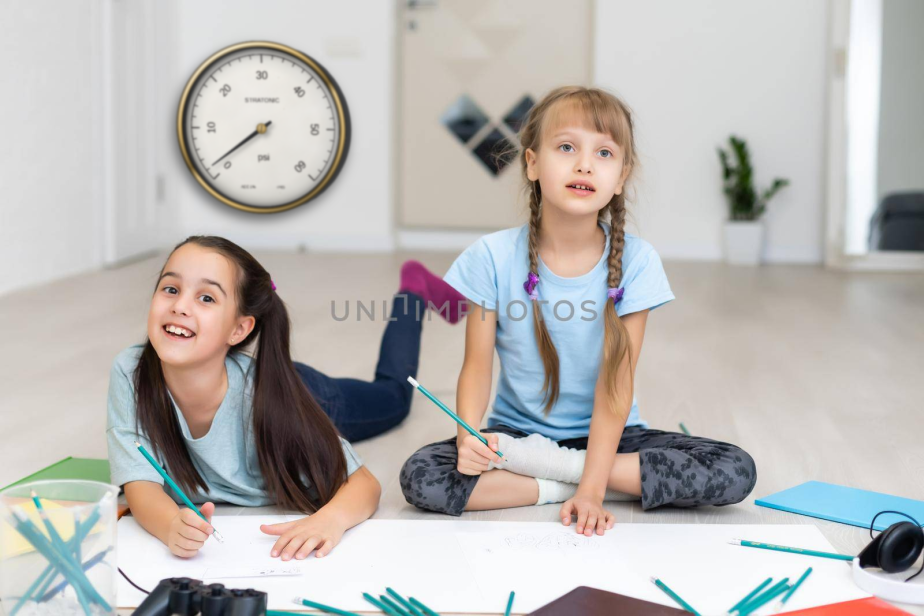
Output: value=2 unit=psi
